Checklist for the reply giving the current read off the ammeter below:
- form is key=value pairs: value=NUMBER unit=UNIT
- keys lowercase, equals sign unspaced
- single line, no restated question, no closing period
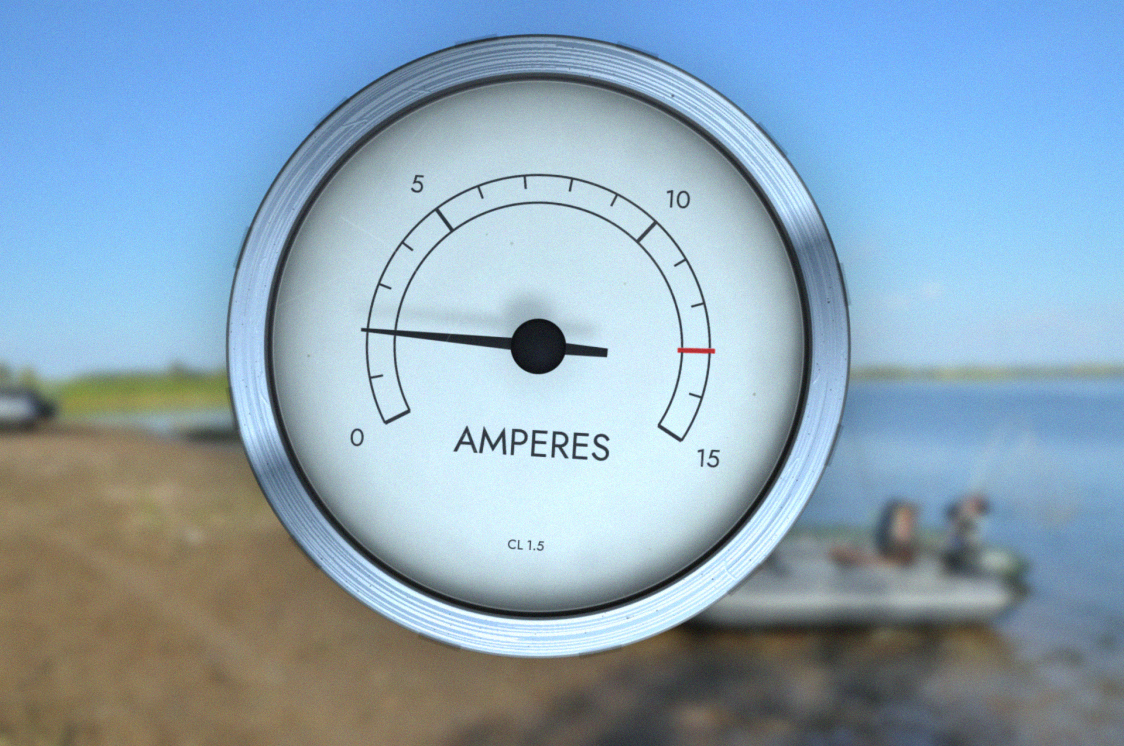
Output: value=2 unit=A
